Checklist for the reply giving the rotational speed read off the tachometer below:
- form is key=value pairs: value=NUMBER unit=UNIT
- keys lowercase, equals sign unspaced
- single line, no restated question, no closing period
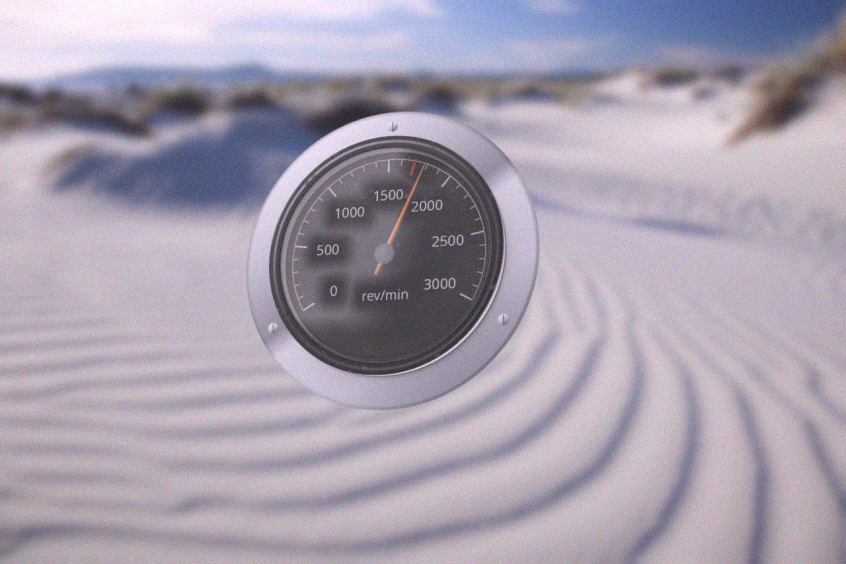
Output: value=1800 unit=rpm
